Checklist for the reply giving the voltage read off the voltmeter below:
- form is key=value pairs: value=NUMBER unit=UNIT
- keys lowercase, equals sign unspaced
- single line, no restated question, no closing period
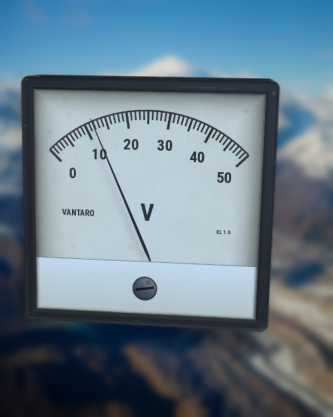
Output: value=12 unit=V
